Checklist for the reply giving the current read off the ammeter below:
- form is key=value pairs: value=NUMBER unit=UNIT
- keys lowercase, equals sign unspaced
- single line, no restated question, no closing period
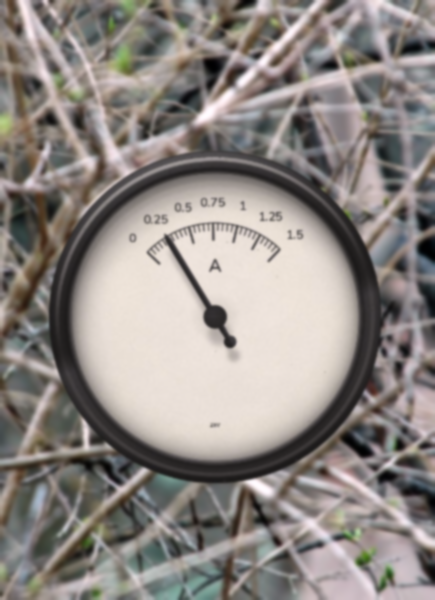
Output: value=0.25 unit=A
